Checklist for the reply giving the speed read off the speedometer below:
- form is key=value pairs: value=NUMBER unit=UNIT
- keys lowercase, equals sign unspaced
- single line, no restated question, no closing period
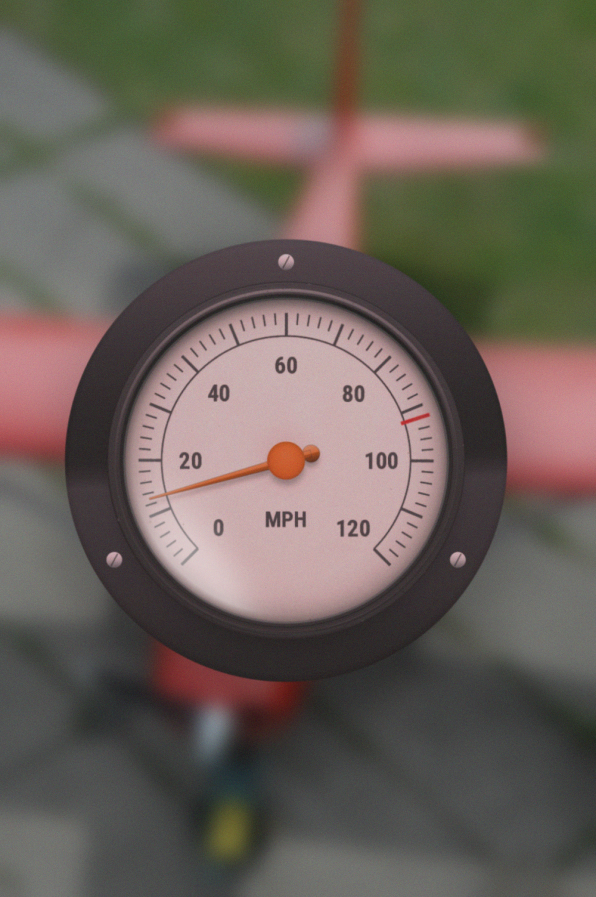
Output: value=13 unit=mph
